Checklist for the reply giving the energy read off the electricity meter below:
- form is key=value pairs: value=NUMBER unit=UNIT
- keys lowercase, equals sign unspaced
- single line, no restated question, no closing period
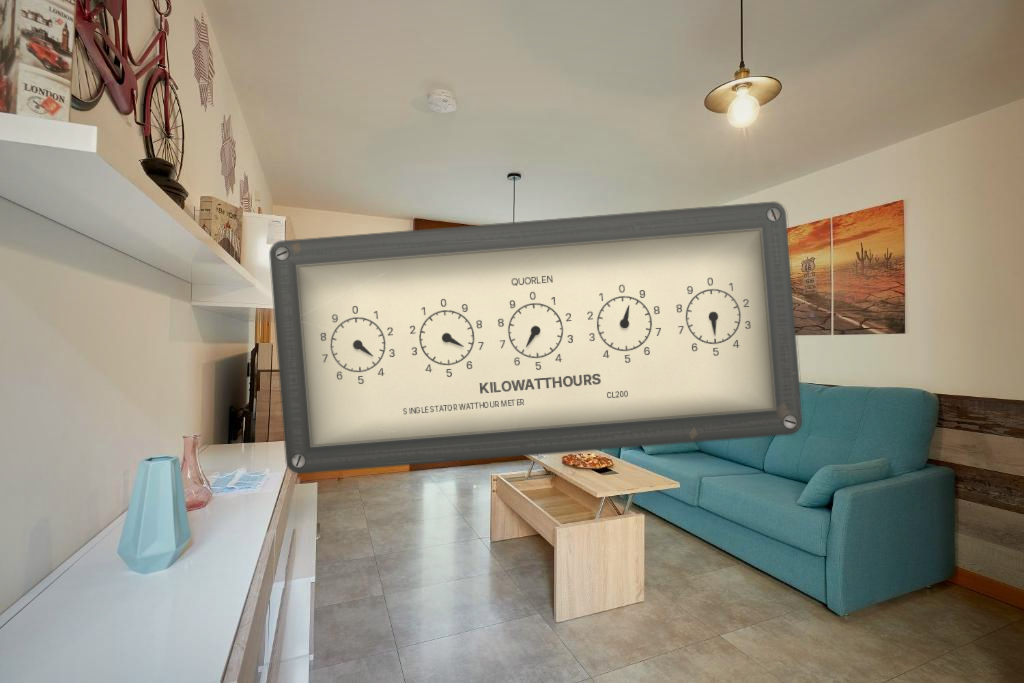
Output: value=36595 unit=kWh
